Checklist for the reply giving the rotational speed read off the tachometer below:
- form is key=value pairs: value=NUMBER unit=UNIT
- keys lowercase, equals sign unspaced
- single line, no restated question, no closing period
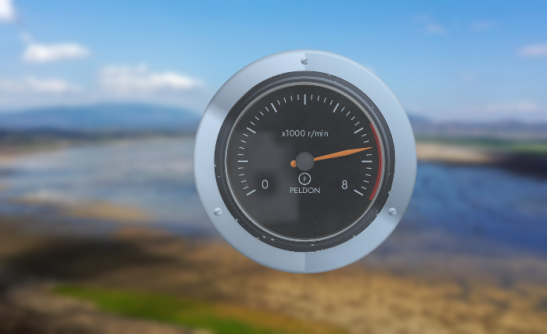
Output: value=6600 unit=rpm
